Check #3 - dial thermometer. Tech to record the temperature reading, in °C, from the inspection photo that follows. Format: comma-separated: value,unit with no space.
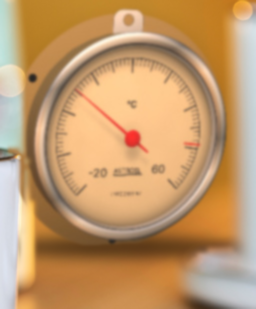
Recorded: 5,°C
